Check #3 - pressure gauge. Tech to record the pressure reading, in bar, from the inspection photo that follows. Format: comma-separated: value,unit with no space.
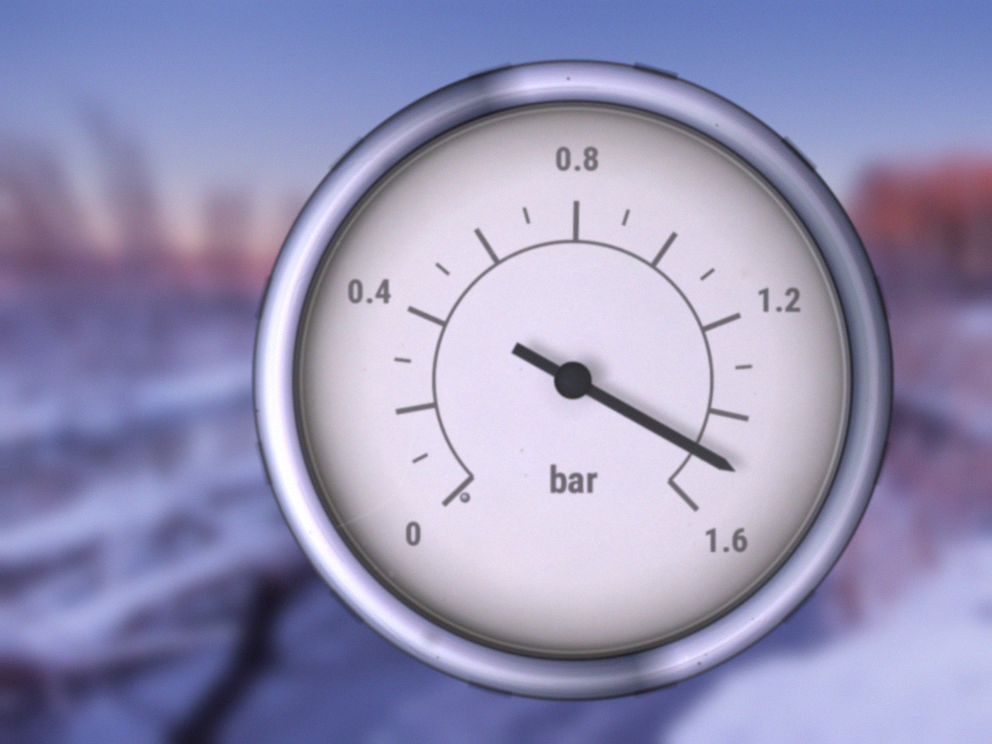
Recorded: 1.5,bar
